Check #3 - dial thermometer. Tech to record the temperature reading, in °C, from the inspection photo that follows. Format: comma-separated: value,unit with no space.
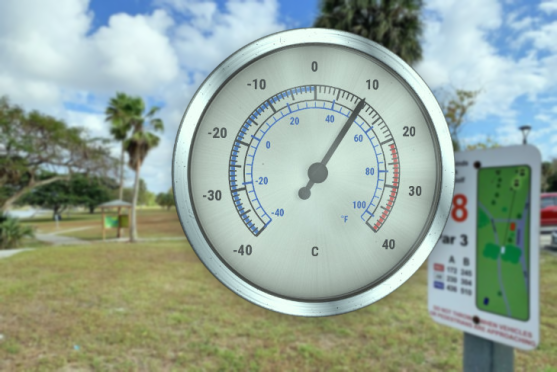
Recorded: 10,°C
